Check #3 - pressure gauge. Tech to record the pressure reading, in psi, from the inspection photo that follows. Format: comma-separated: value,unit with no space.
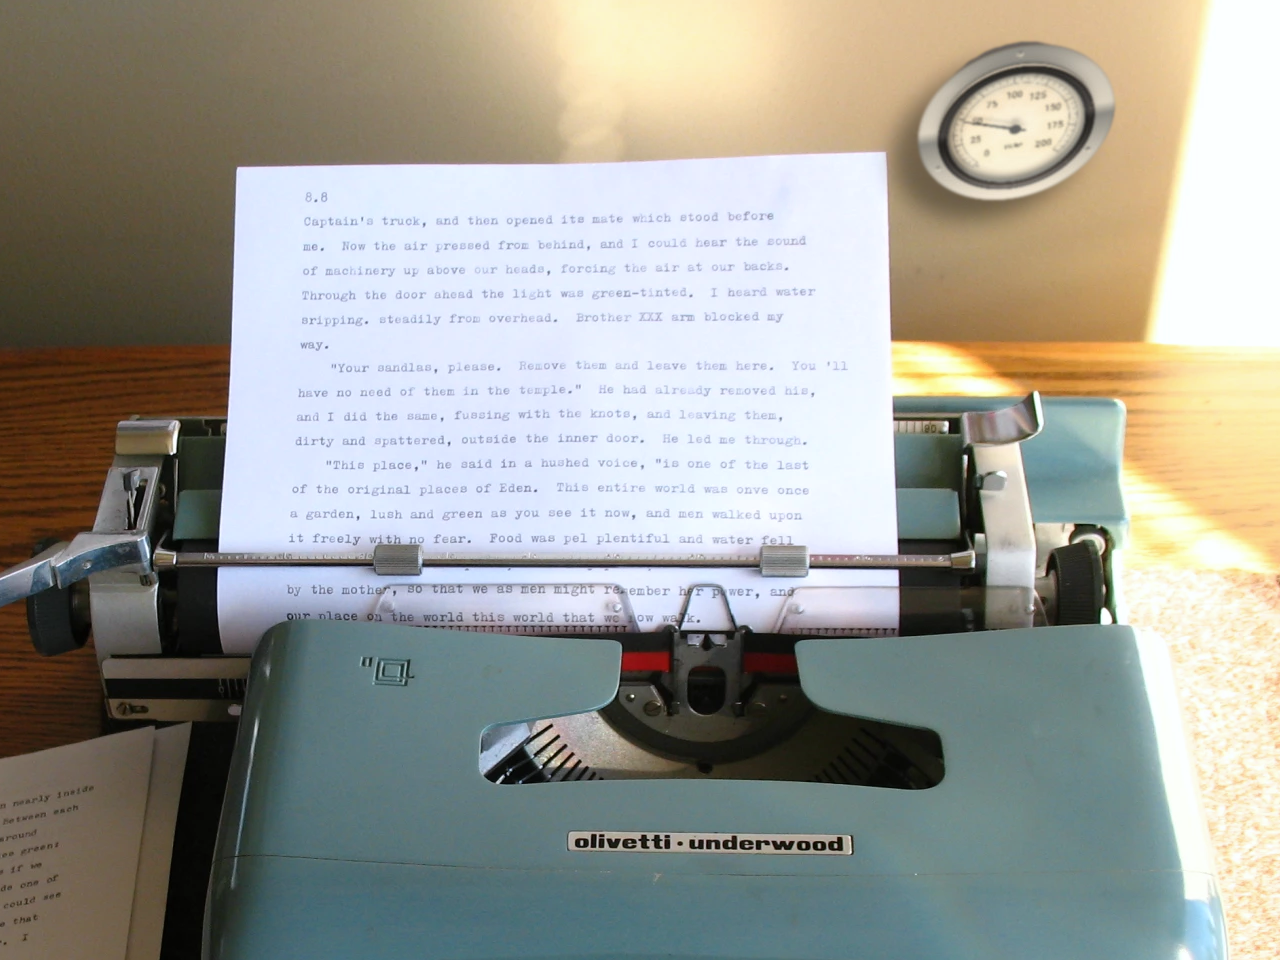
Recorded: 50,psi
